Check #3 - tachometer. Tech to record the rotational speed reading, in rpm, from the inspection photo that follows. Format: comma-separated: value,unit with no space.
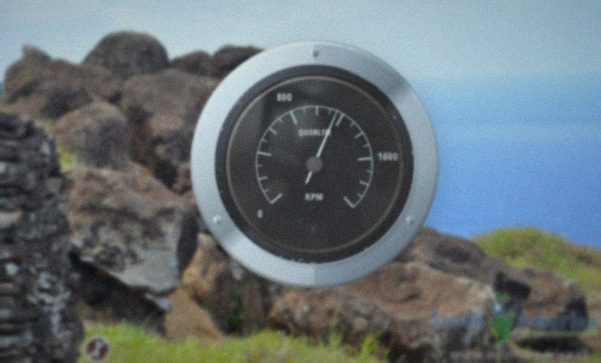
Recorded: 1150,rpm
